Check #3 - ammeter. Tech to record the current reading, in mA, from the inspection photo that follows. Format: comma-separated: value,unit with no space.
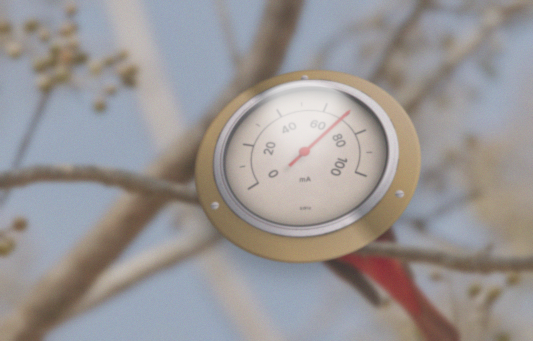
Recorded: 70,mA
